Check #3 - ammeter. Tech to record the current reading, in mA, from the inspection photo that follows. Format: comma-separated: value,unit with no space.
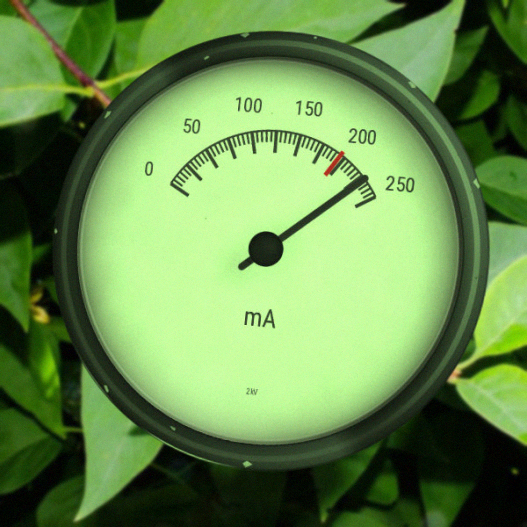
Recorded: 230,mA
